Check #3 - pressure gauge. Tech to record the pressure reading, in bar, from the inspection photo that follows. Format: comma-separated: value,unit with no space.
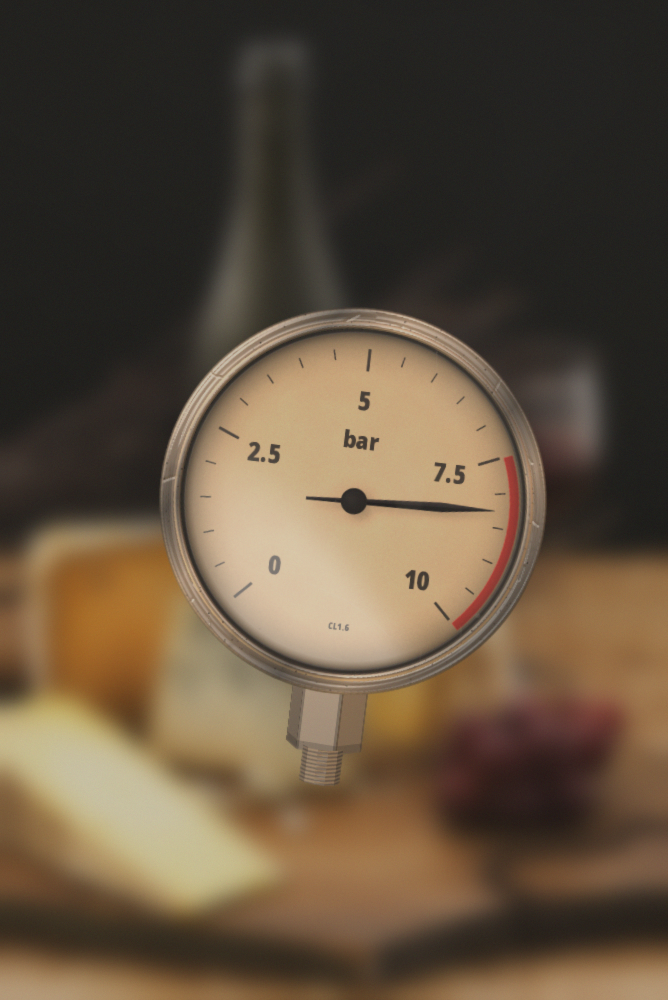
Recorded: 8.25,bar
